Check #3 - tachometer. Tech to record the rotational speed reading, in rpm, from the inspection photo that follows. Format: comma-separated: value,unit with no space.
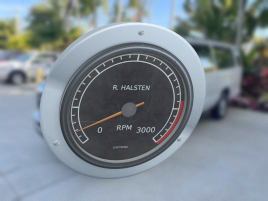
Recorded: 200,rpm
